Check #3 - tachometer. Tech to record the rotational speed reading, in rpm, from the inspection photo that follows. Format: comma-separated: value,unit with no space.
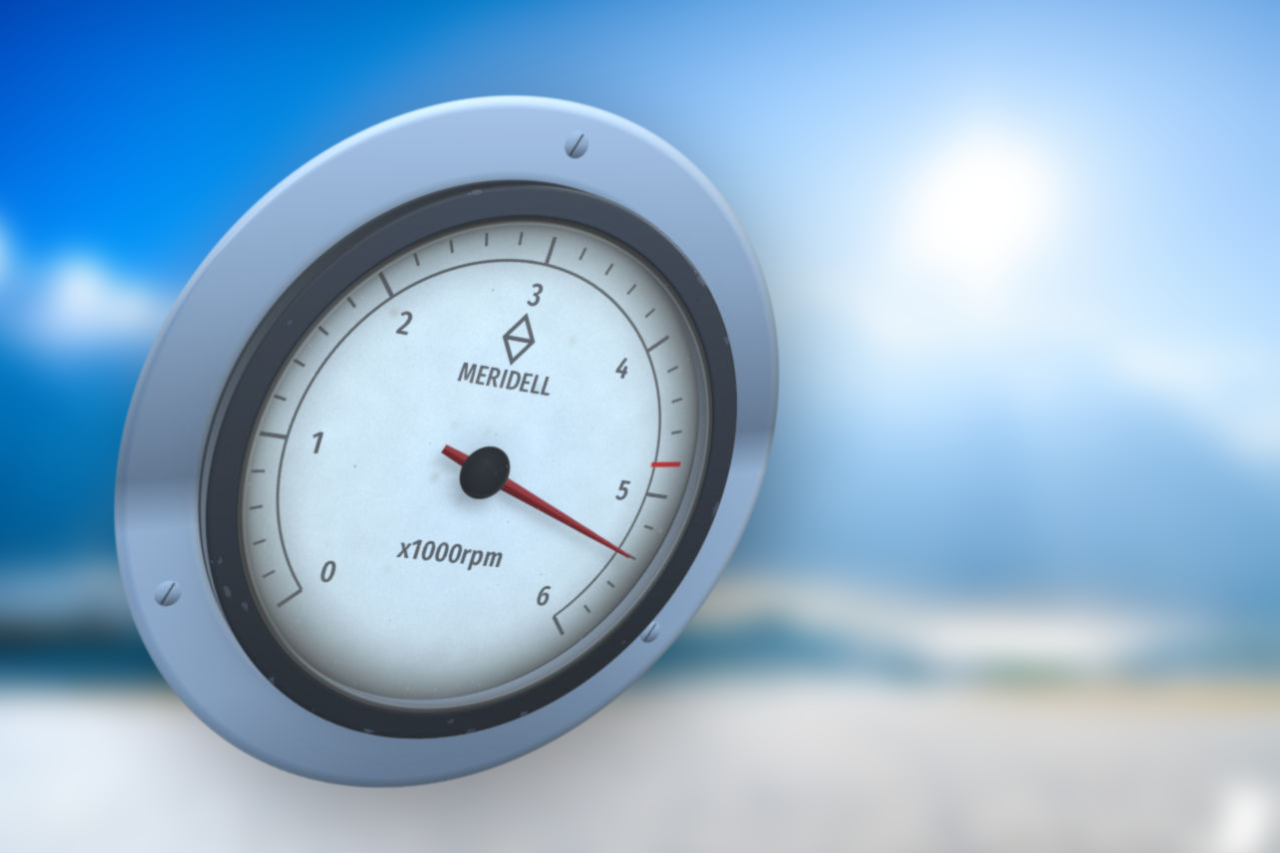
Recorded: 5400,rpm
